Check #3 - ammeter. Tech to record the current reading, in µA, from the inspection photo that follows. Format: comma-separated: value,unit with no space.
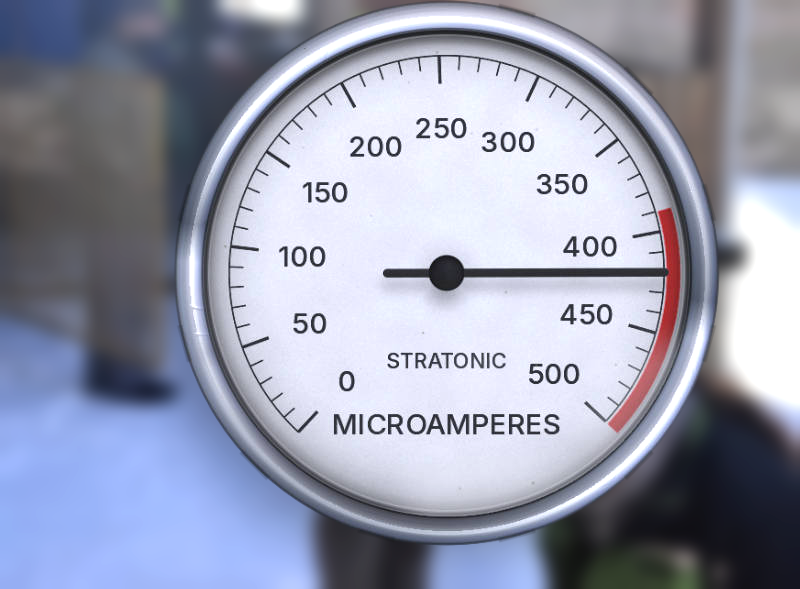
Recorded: 420,µA
